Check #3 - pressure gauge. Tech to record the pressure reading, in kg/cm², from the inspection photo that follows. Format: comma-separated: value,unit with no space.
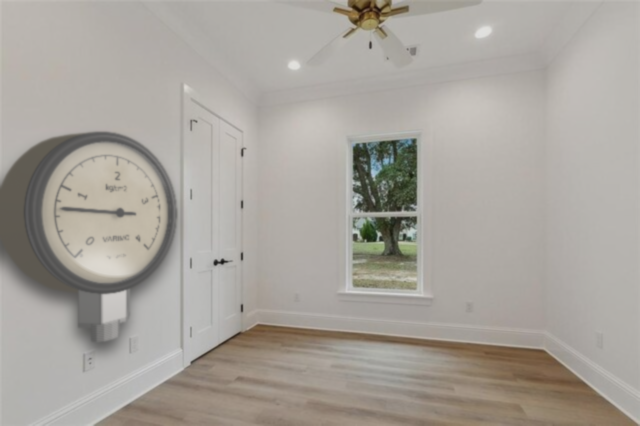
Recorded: 0.7,kg/cm²
